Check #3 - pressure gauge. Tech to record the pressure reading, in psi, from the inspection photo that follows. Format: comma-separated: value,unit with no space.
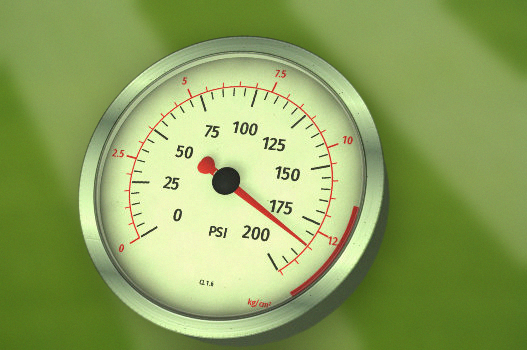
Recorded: 185,psi
